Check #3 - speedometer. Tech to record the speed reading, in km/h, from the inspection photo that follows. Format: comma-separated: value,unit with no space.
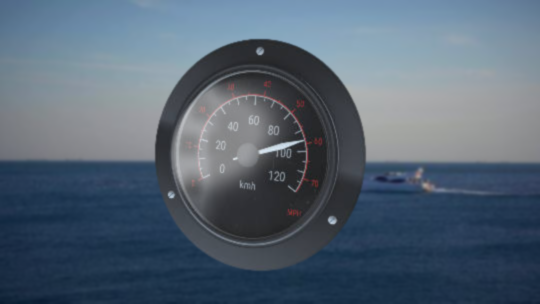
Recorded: 95,km/h
